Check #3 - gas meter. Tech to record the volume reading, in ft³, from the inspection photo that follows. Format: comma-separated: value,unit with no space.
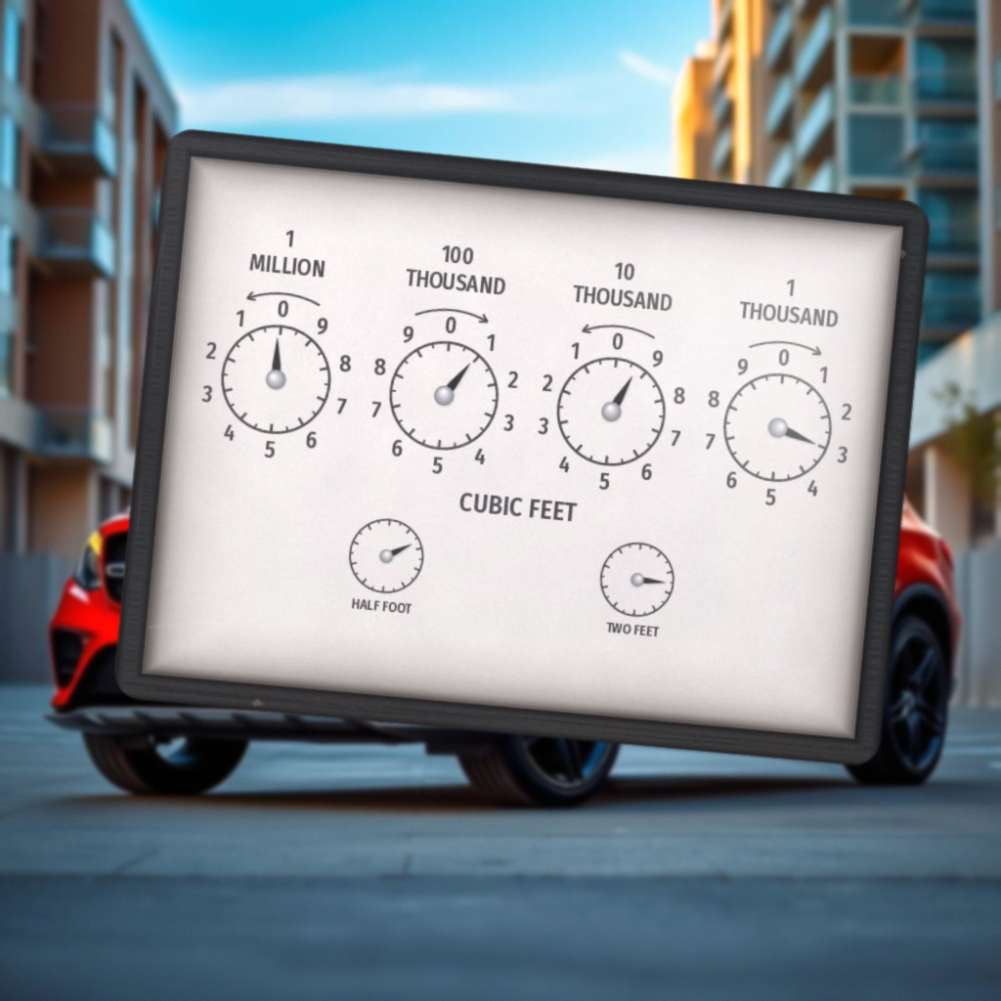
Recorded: 9300,ft³
